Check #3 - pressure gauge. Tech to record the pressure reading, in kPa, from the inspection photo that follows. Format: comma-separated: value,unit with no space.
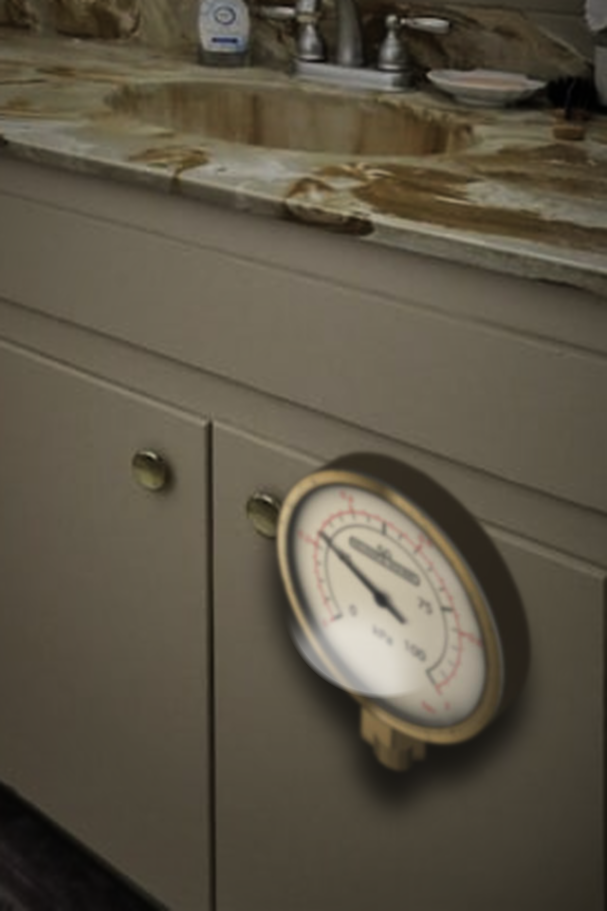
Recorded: 25,kPa
